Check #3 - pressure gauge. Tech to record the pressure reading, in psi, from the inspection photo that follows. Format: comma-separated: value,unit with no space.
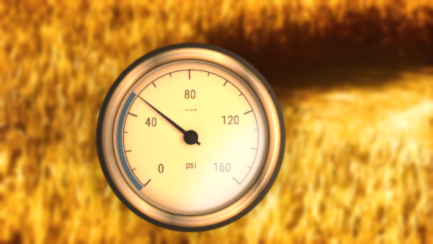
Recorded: 50,psi
